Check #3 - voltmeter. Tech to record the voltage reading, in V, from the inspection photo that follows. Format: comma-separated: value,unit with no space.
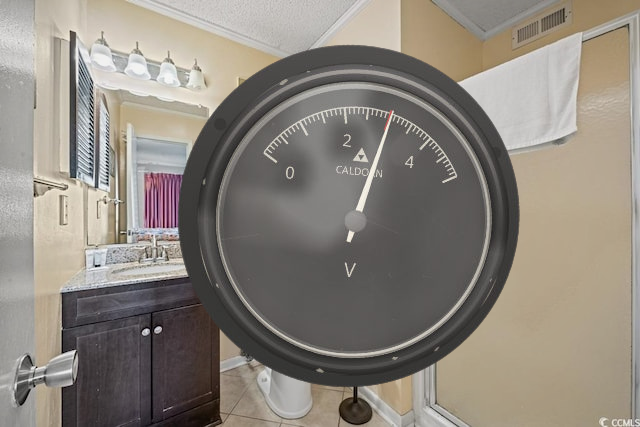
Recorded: 3,V
